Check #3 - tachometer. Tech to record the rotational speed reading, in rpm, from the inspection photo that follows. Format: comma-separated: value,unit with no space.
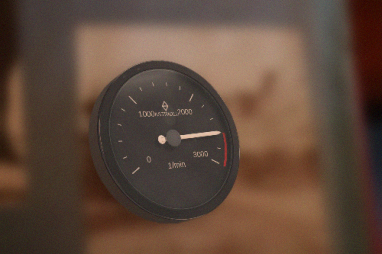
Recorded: 2600,rpm
